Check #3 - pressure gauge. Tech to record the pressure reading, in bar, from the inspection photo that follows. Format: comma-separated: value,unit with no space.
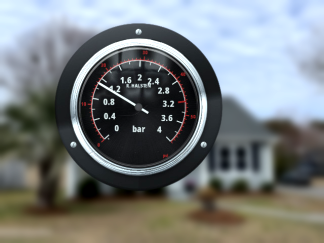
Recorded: 1.1,bar
